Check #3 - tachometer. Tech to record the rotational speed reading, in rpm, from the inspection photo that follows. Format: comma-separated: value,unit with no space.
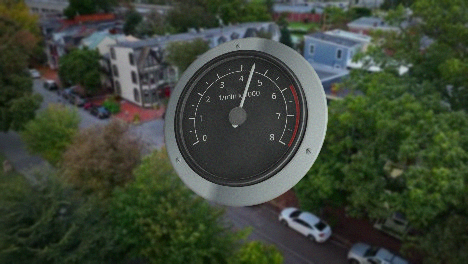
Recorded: 4500,rpm
